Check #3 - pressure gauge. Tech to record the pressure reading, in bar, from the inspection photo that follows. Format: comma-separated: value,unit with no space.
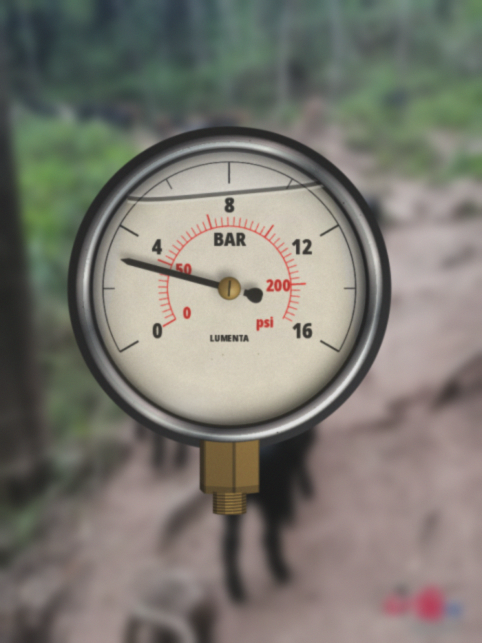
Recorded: 3,bar
